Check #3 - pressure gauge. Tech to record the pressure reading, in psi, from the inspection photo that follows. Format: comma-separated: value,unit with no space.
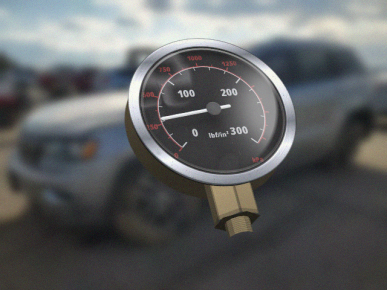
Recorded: 40,psi
